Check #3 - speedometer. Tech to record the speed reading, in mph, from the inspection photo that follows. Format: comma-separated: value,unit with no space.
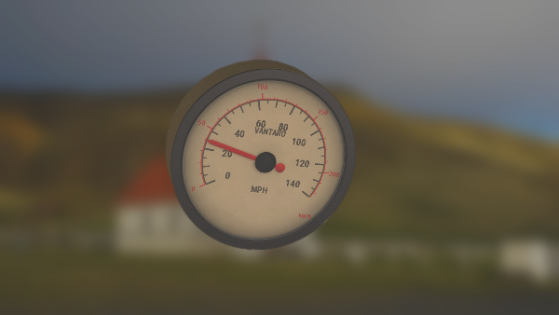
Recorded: 25,mph
